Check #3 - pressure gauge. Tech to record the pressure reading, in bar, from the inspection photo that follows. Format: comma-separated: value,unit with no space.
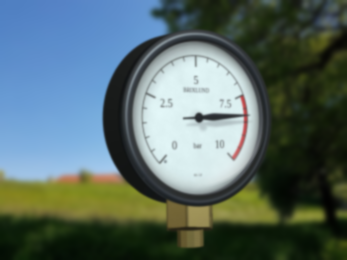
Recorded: 8.25,bar
